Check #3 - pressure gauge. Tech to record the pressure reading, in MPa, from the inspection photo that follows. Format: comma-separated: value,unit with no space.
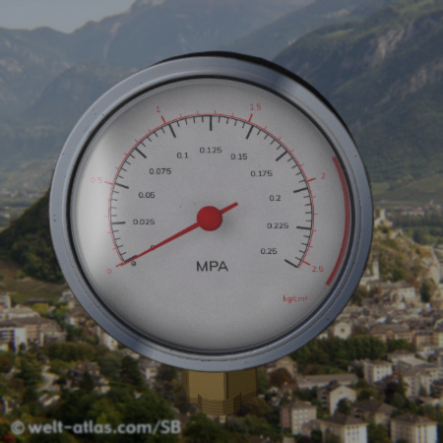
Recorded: 0,MPa
